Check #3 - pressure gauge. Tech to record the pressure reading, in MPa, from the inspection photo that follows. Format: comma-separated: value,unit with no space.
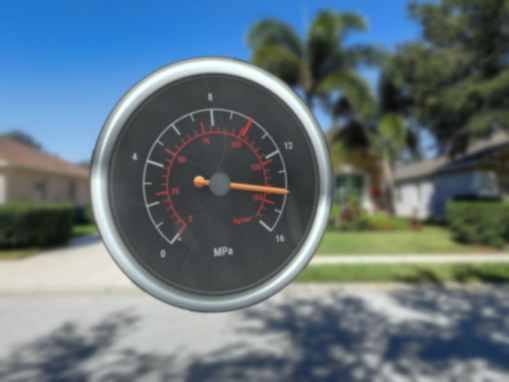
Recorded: 14,MPa
